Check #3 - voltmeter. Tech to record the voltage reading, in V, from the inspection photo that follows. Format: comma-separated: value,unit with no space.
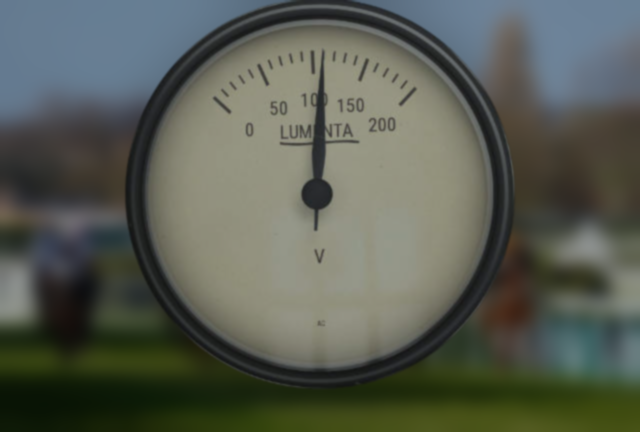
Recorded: 110,V
